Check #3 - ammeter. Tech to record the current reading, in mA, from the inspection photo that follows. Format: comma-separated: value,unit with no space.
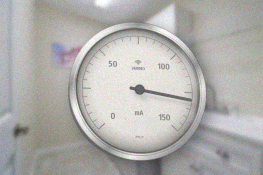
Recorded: 130,mA
